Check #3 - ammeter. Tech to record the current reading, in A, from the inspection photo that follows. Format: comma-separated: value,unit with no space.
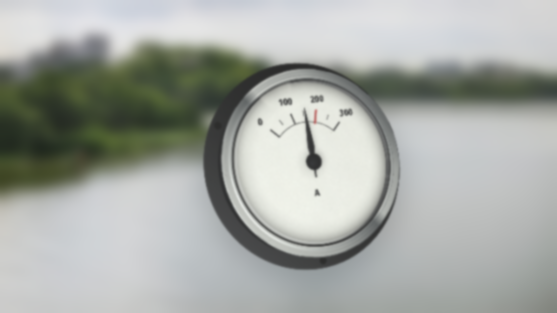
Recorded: 150,A
